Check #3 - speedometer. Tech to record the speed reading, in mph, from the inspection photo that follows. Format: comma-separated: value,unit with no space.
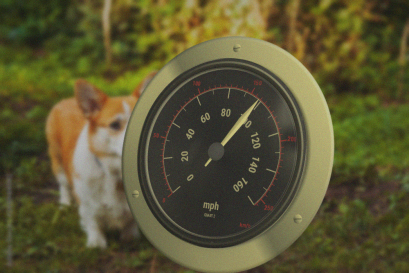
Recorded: 100,mph
